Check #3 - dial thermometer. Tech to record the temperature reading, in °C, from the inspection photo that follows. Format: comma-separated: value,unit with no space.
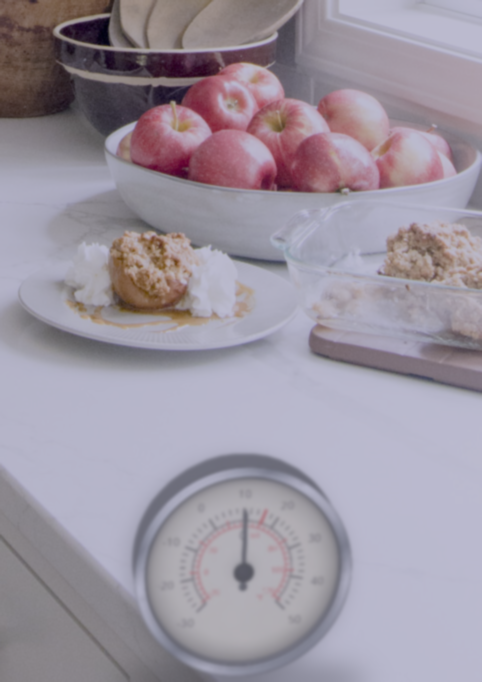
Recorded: 10,°C
